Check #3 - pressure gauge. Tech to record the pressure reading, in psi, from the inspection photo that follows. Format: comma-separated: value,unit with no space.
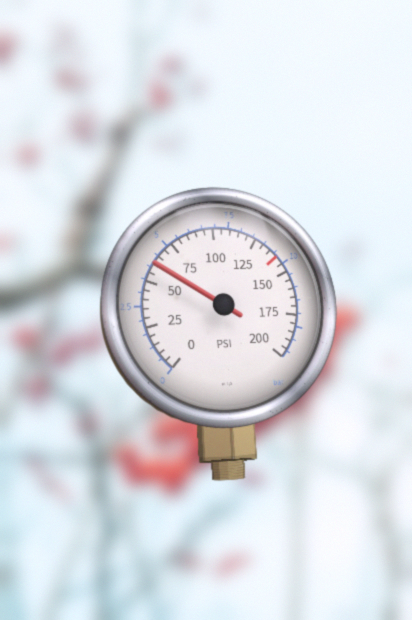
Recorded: 60,psi
